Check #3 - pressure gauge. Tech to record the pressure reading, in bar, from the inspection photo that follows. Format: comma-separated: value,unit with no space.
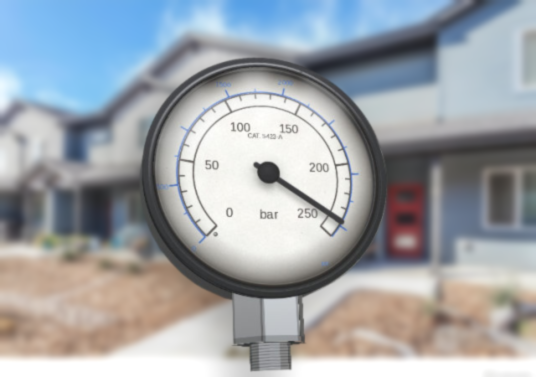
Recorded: 240,bar
